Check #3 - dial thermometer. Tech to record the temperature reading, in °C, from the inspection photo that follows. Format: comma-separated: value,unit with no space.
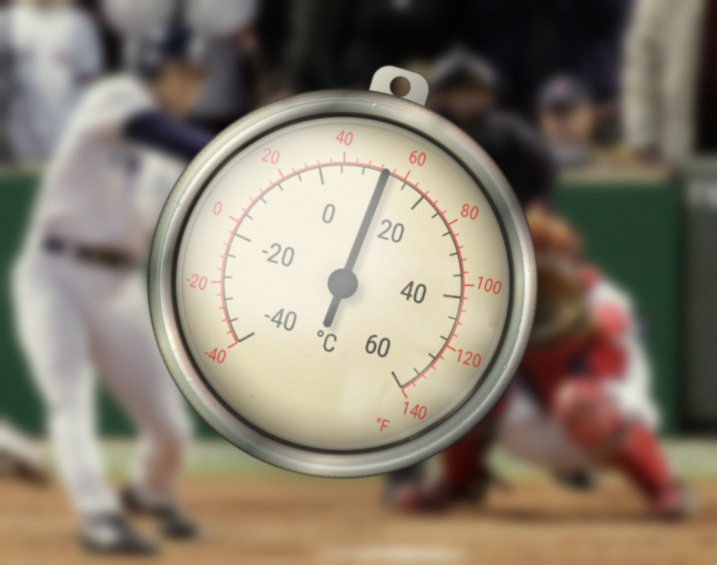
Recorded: 12,°C
